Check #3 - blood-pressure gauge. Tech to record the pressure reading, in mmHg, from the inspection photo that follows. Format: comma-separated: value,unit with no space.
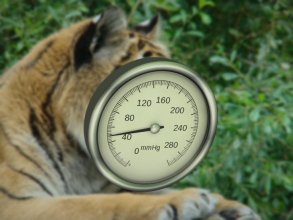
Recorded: 50,mmHg
